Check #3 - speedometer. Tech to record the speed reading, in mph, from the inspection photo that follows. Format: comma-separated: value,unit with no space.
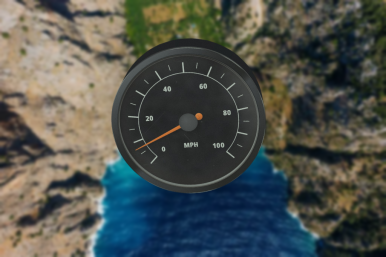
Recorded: 7.5,mph
